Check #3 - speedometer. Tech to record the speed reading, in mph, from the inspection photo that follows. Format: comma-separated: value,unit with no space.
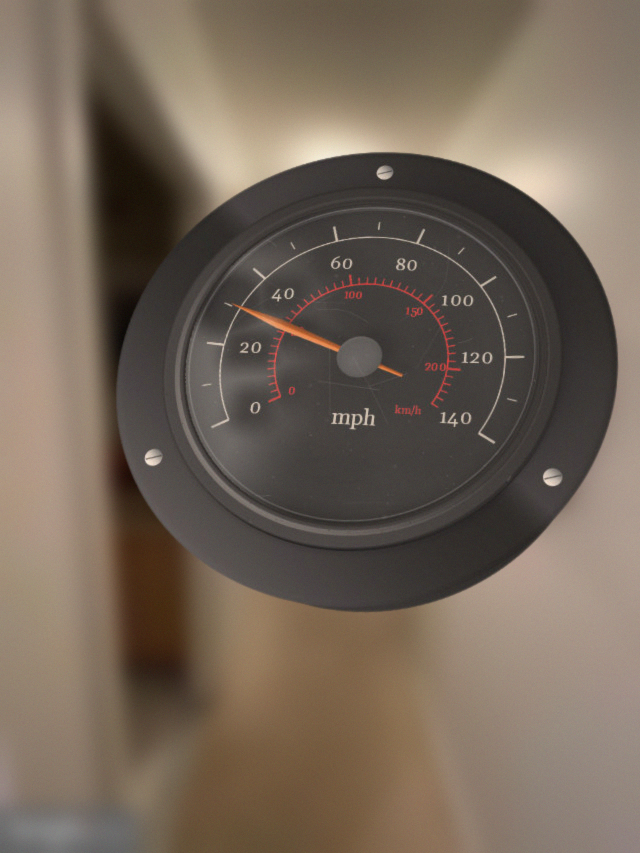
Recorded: 30,mph
